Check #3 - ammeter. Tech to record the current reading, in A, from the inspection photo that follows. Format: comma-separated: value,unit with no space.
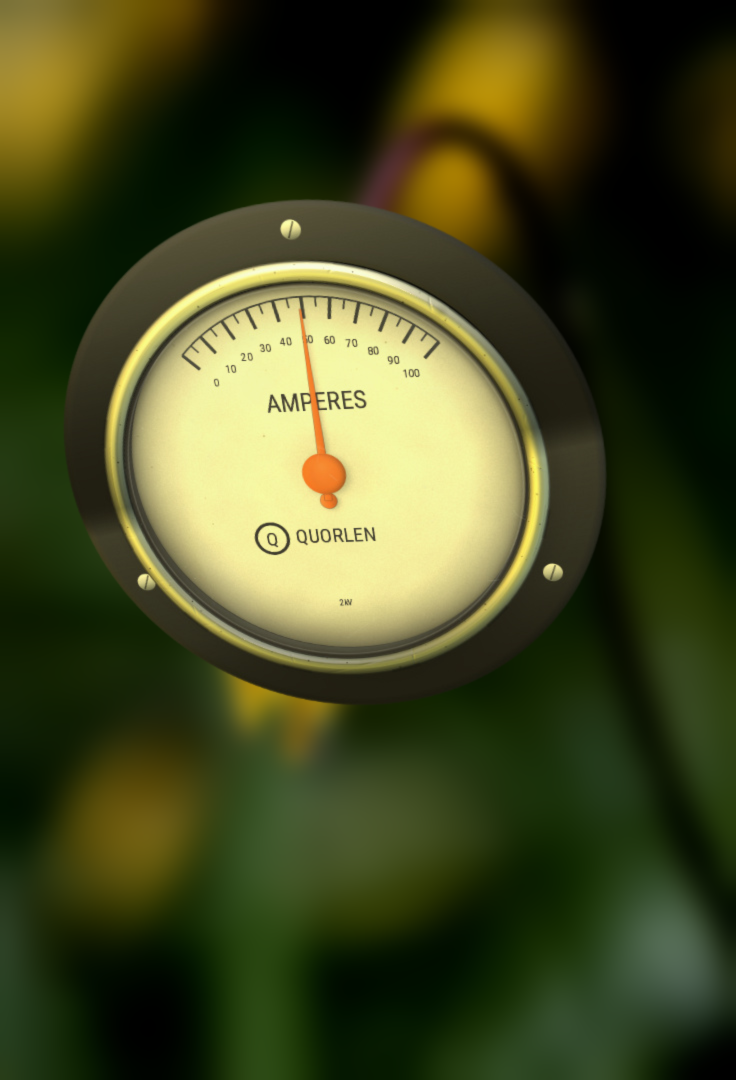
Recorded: 50,A
